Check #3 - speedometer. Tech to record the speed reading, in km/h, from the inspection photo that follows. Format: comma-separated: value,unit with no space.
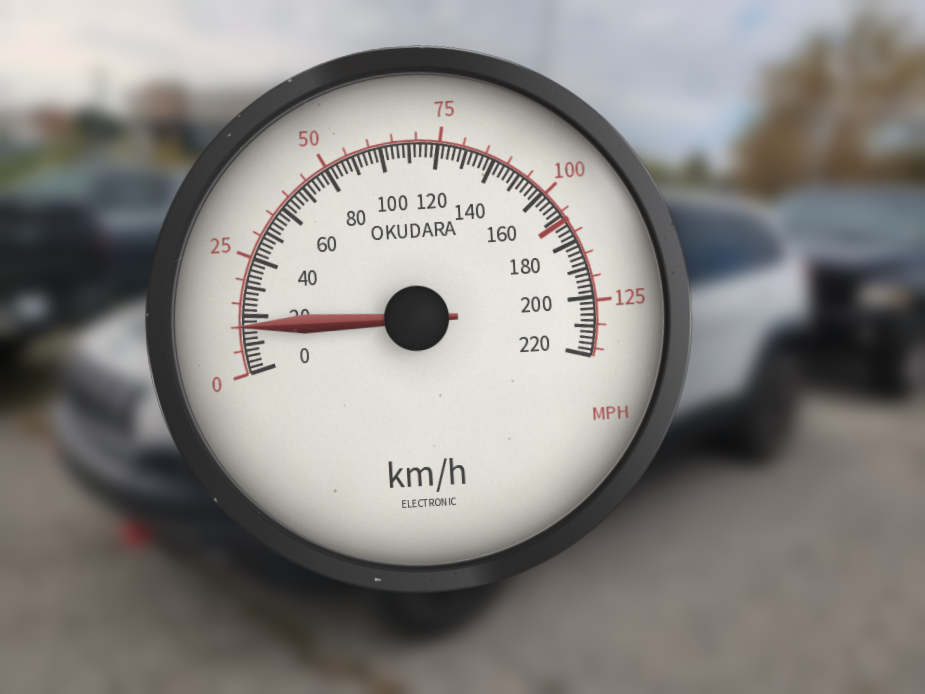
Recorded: 16,km/h
